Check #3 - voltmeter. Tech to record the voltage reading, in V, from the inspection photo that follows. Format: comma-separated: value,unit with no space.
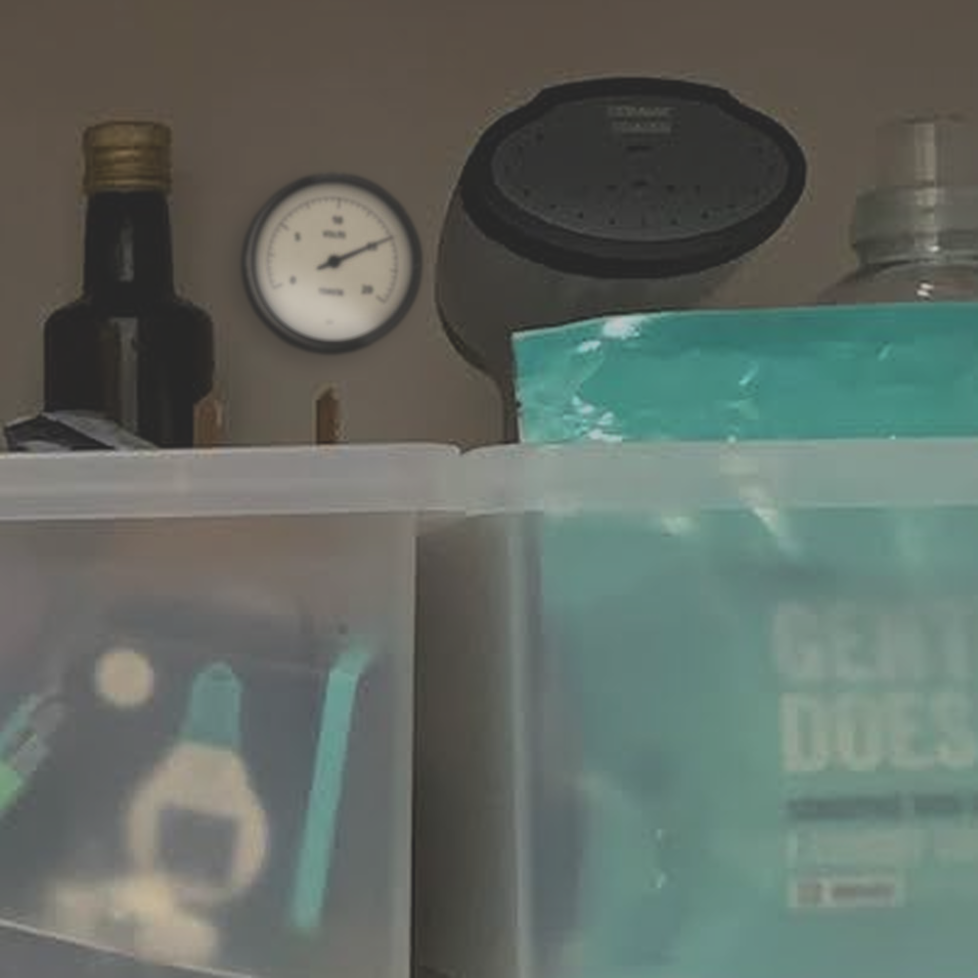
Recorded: 15,V
